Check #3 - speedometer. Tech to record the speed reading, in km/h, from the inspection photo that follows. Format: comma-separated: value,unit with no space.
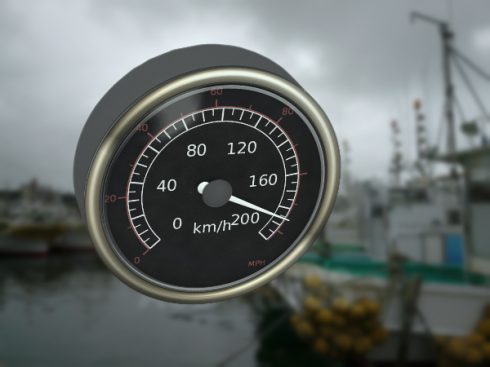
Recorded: 185,km/h
